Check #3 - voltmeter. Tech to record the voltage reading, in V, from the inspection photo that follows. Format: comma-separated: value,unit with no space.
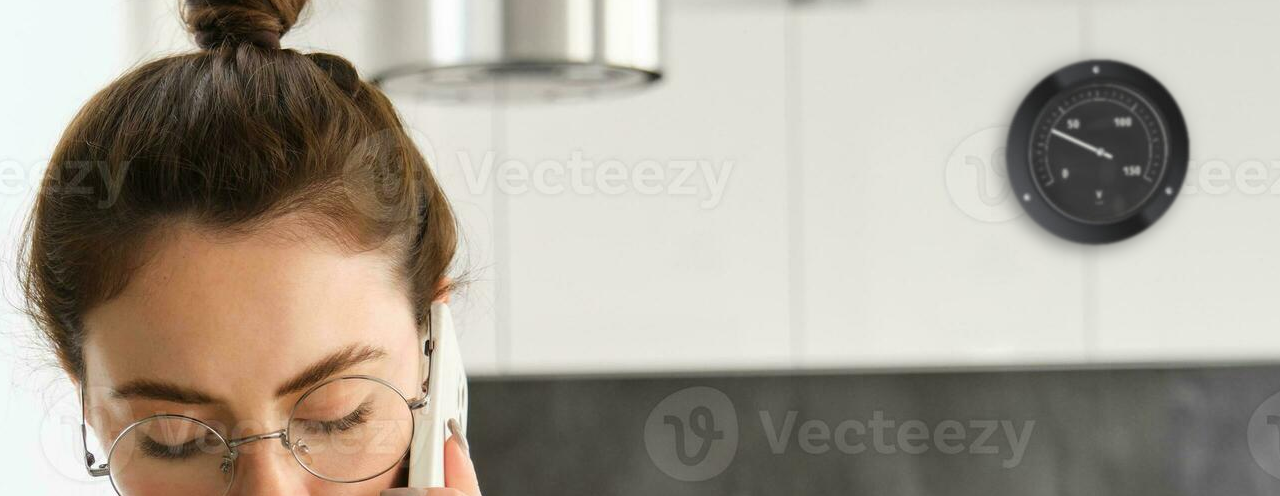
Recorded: 35,V
